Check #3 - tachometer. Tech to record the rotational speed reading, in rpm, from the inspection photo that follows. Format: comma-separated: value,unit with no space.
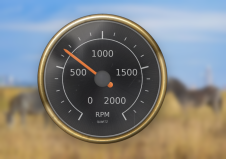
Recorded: 650,rpm
